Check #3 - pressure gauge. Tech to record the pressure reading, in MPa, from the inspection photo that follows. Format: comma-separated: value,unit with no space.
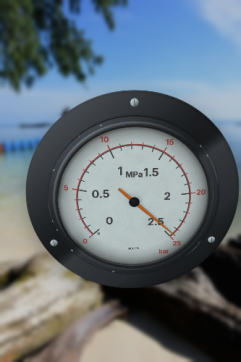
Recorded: 2.45,MPa
